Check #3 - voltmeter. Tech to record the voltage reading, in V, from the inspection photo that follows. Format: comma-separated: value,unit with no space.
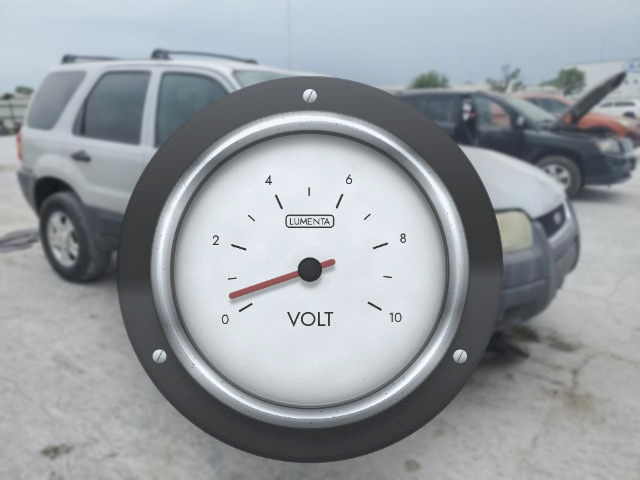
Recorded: 0.5,V
